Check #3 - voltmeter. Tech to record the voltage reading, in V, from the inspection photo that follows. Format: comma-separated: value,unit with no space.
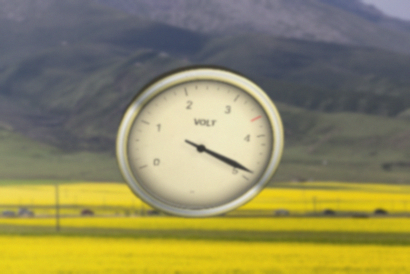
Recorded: 4.8,V
